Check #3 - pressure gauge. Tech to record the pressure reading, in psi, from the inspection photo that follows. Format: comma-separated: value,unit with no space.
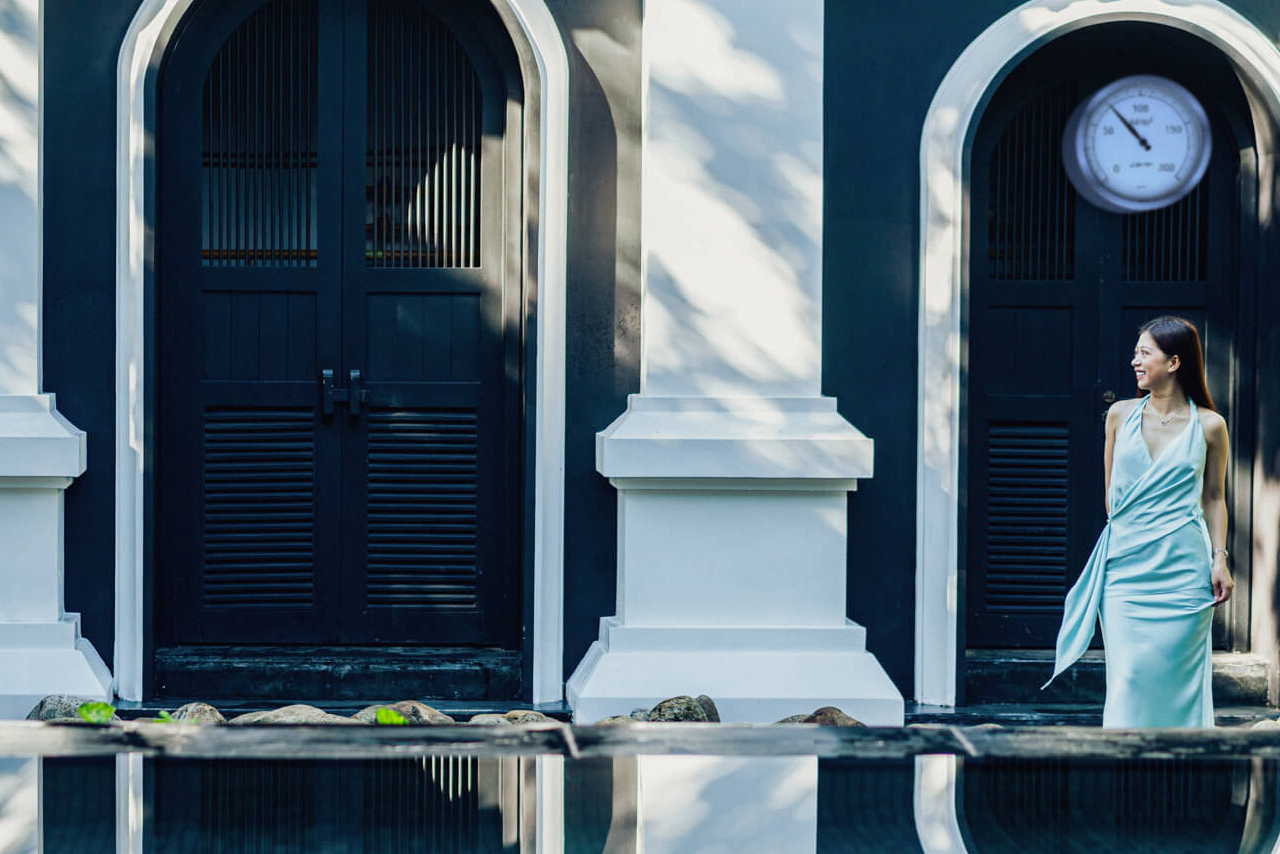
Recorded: 70,psi
